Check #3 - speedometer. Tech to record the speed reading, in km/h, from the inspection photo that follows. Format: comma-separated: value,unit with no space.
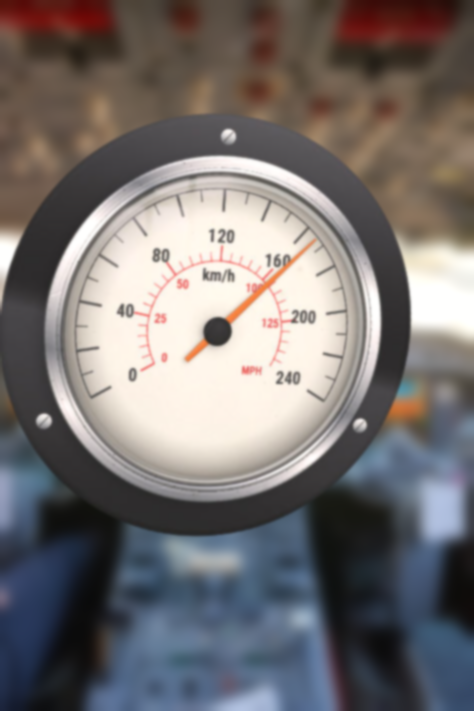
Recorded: 165,km/h
